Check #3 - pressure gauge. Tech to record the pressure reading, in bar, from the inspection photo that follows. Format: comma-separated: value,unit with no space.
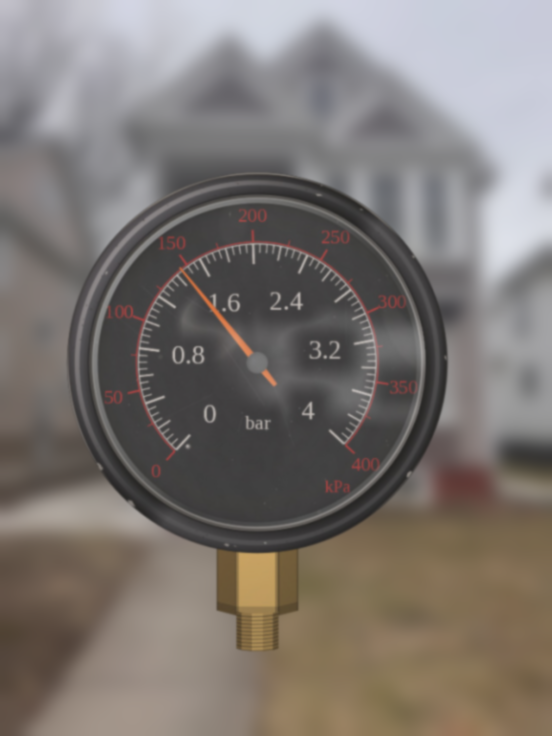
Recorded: 1.45,bar
